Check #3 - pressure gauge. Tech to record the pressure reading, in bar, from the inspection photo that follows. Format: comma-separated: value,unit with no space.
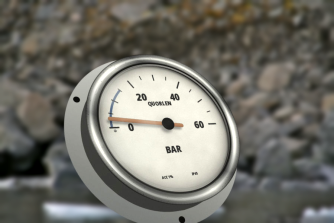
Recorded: 2.5,bar
